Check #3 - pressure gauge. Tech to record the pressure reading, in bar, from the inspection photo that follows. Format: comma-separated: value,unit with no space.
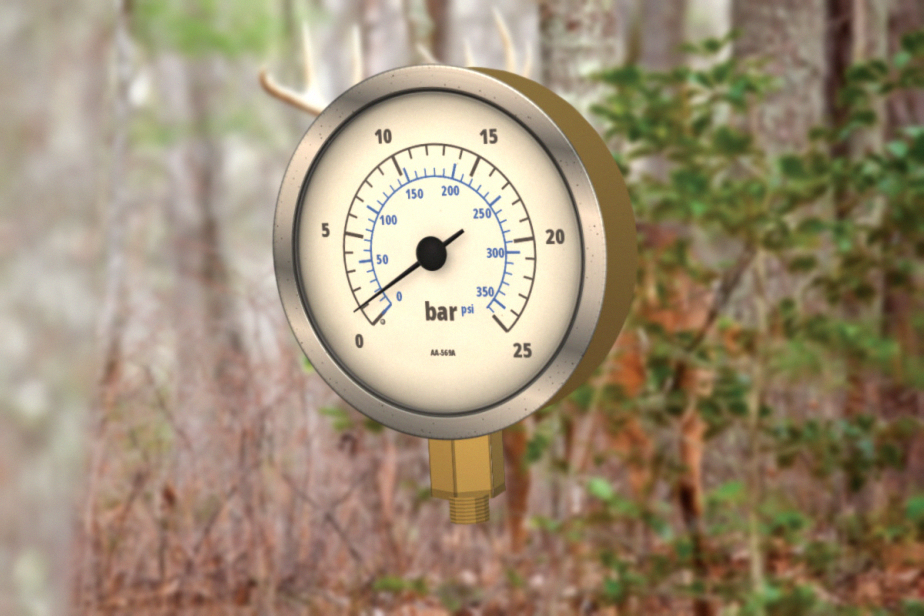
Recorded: 1,bar
